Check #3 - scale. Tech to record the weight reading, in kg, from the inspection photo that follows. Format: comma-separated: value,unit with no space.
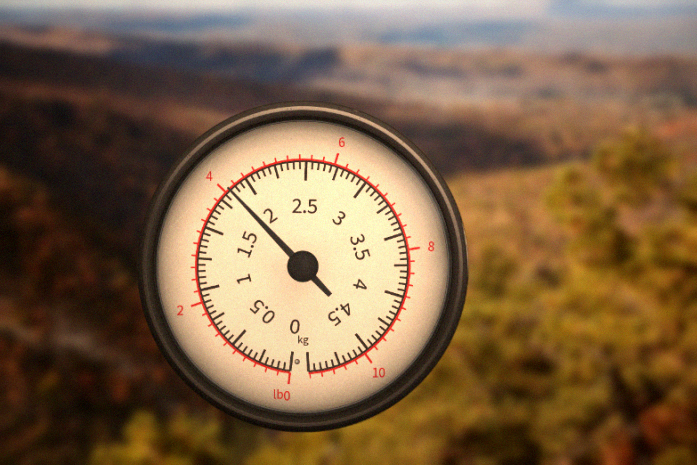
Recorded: 1.85,kg
